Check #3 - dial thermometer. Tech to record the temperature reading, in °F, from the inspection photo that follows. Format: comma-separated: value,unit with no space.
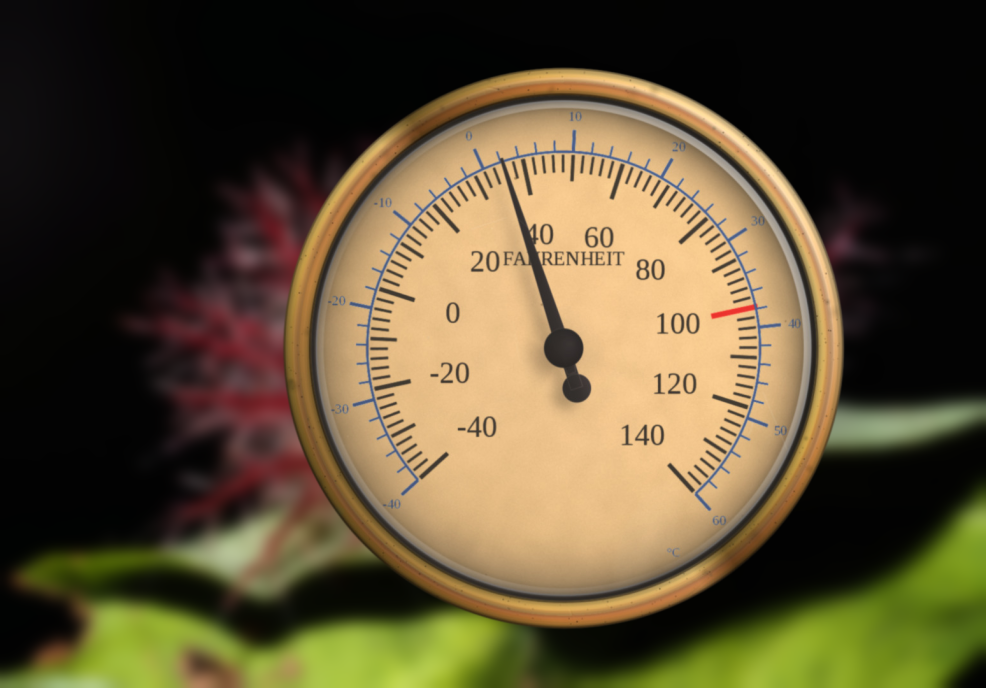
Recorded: 36,°F
